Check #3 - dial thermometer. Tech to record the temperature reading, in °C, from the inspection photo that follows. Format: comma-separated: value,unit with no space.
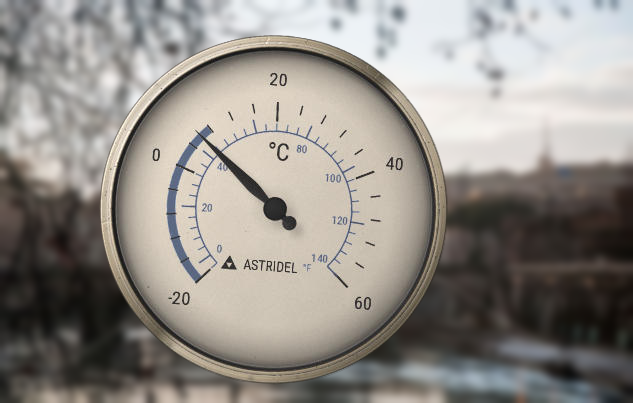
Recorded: 6,°C
